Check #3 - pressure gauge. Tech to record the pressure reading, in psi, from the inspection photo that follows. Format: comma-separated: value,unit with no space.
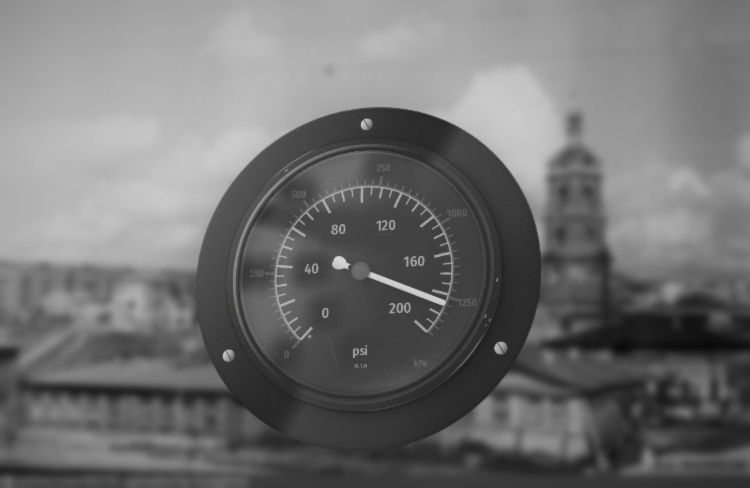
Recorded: 185,psi
